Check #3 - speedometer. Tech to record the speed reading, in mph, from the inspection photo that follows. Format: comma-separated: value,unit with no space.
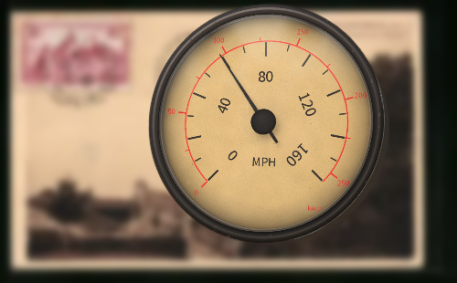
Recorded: 60,mph
